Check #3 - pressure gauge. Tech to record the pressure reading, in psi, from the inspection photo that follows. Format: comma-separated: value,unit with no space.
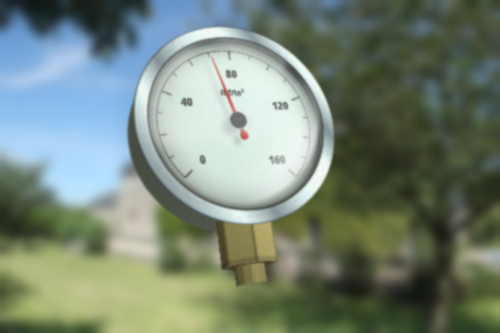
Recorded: 70,psi
